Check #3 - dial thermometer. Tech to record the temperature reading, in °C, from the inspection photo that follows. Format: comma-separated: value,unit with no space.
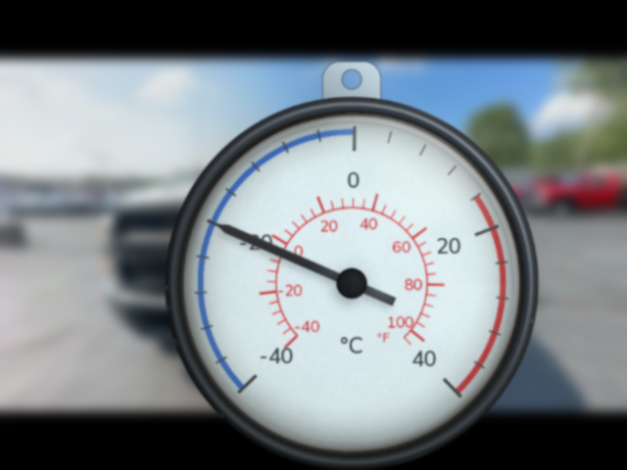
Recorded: -20,°C
